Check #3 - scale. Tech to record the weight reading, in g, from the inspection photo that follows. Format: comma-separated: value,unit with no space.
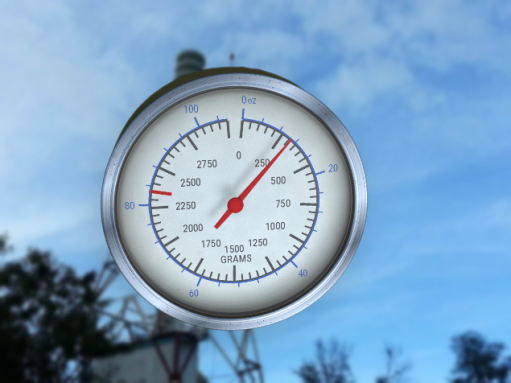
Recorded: 300,g
